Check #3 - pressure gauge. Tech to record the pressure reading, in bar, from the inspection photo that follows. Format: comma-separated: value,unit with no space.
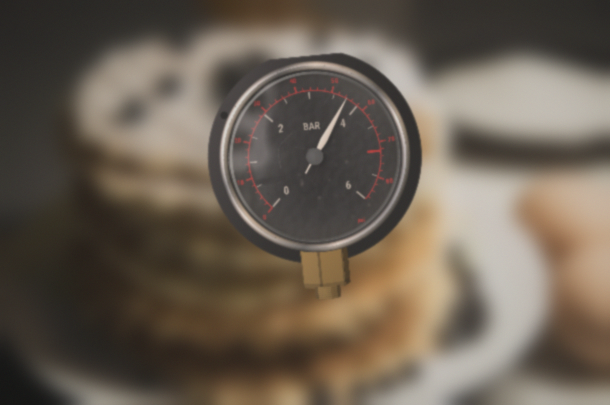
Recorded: 3.75,bar
